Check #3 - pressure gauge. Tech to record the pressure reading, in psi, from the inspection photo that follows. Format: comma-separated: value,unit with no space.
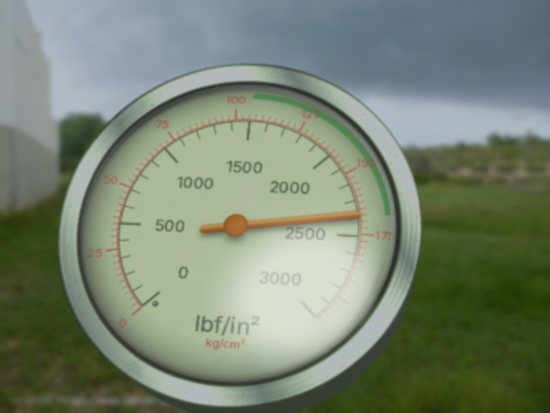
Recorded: 2400,psi
